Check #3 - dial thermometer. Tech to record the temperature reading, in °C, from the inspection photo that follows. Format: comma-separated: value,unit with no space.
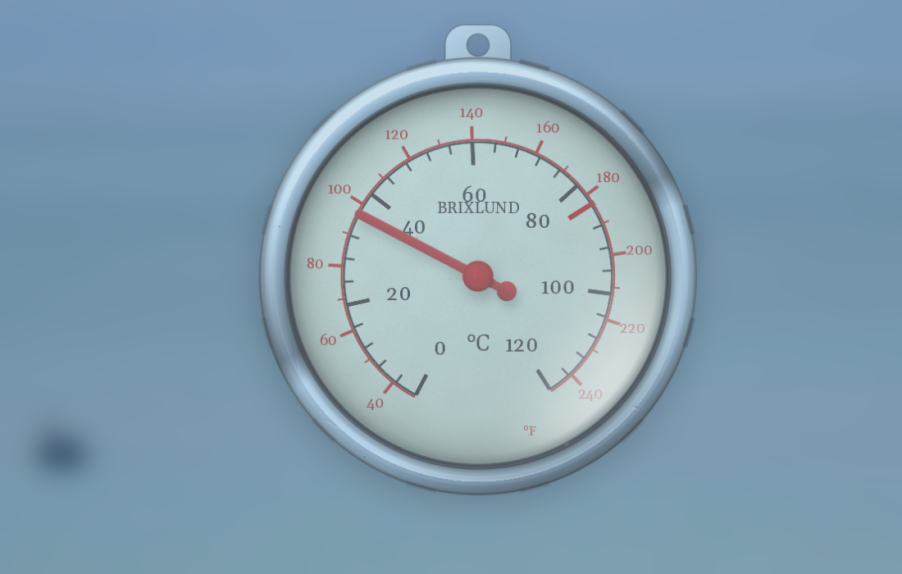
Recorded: 36,°C
